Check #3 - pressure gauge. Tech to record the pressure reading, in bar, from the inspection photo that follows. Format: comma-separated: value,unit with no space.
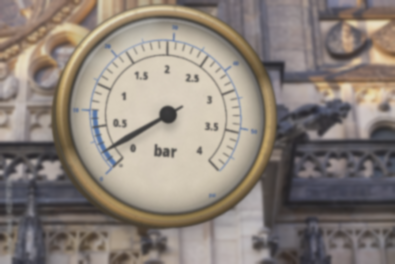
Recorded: 0.2,bar
